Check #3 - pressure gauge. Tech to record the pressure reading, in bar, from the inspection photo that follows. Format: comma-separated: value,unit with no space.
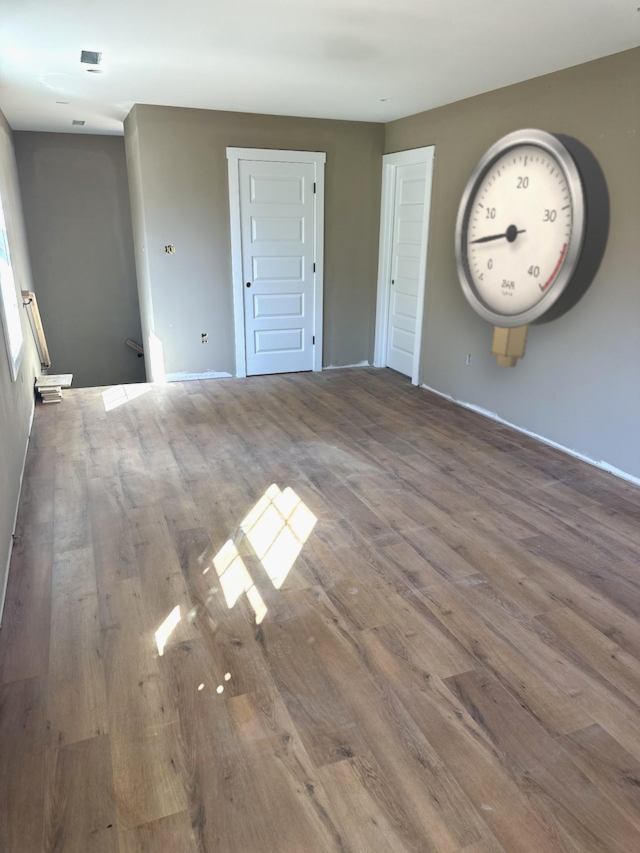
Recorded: 5,bar
